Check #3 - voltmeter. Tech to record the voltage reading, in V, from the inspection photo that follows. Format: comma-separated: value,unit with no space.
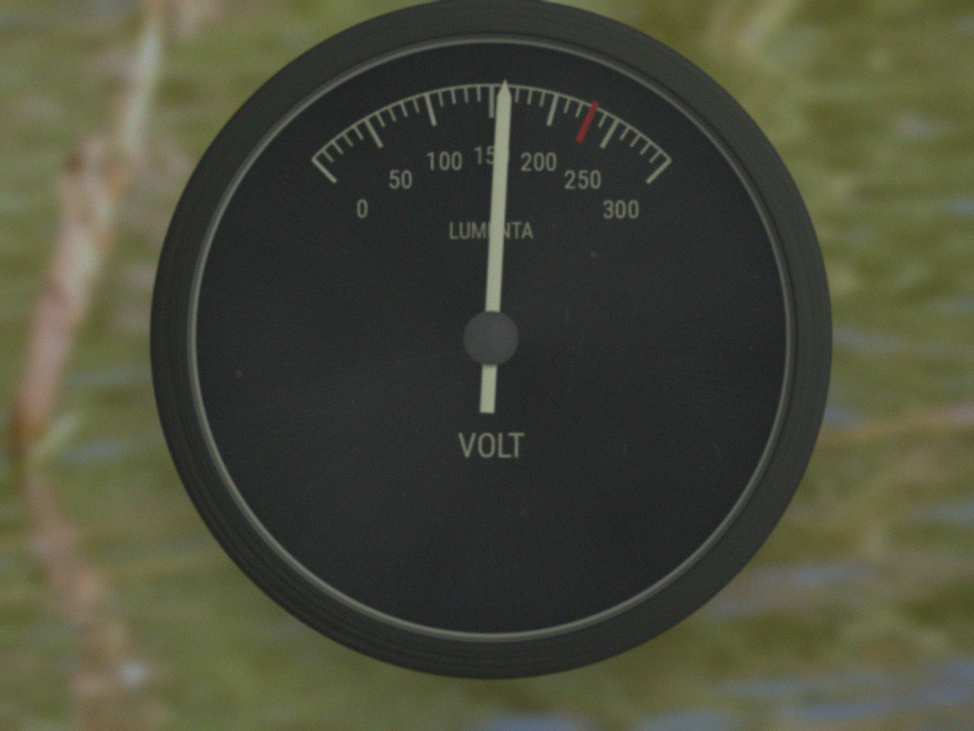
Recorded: 160,V
